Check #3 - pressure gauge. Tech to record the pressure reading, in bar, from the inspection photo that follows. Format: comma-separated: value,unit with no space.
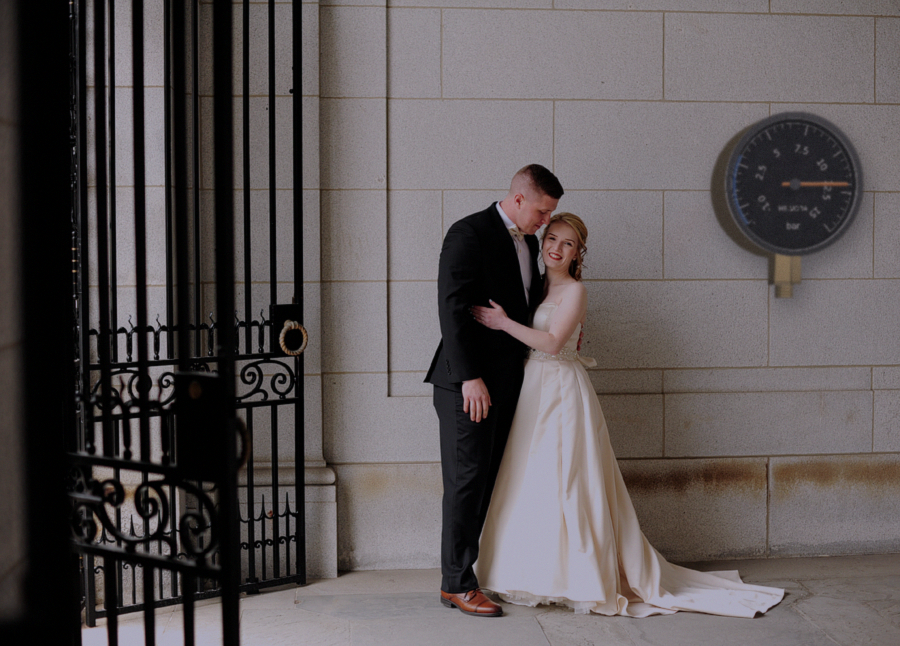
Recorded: 12,bar
